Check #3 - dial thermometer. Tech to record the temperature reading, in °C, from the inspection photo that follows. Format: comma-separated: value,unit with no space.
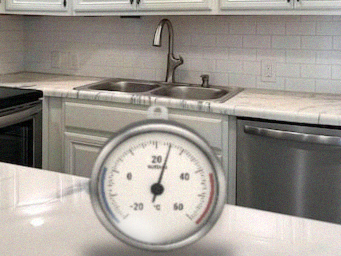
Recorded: 25,°C
